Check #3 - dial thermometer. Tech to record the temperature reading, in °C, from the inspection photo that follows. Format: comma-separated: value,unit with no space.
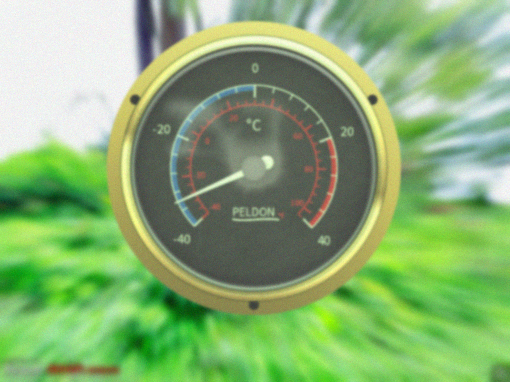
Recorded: -34,°C
